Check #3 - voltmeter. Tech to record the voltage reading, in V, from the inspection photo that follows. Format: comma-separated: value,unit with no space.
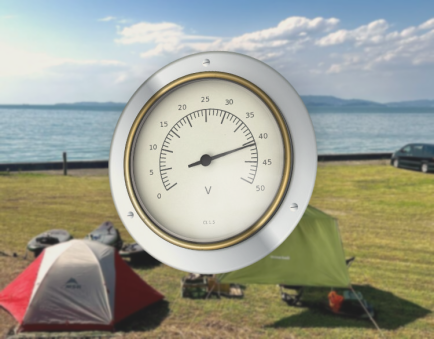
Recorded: 41,V
